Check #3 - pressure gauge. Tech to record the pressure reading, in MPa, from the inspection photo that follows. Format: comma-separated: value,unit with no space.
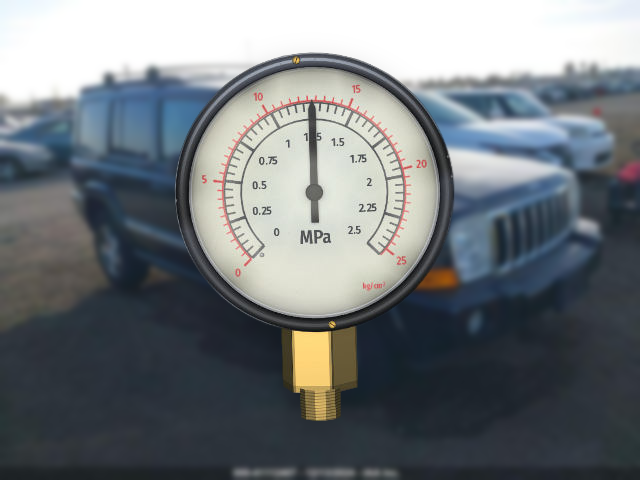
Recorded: 1.25,MPa
